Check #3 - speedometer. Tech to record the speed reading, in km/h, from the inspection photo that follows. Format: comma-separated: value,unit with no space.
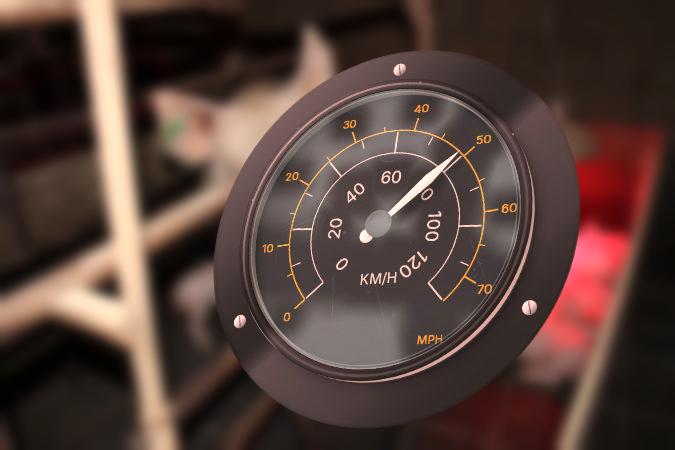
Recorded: 80,km/h
